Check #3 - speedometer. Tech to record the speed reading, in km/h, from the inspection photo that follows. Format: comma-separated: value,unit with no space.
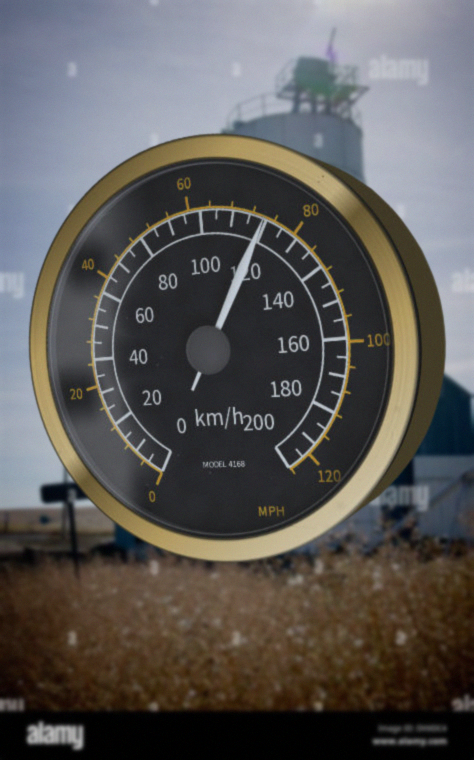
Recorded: 120,km/h
